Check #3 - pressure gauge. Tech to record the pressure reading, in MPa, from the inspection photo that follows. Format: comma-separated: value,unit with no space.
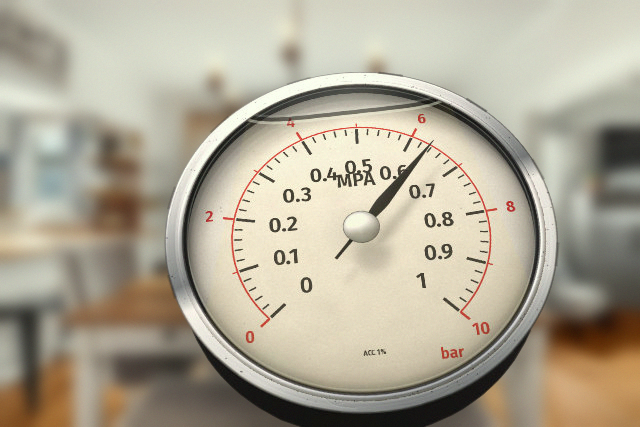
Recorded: 0.64,MPa
